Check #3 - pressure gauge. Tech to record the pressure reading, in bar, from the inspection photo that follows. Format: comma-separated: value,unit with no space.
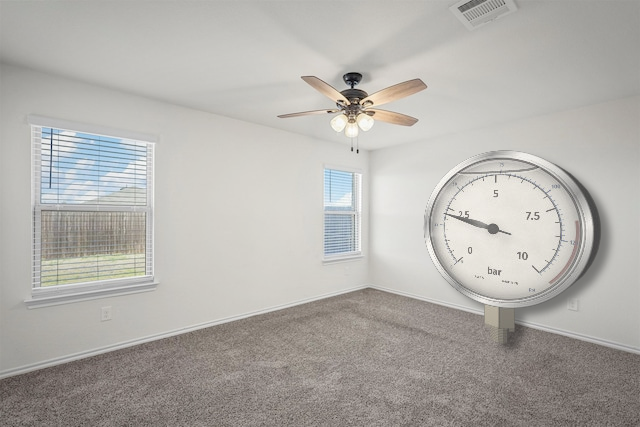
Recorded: 2.25,bar
